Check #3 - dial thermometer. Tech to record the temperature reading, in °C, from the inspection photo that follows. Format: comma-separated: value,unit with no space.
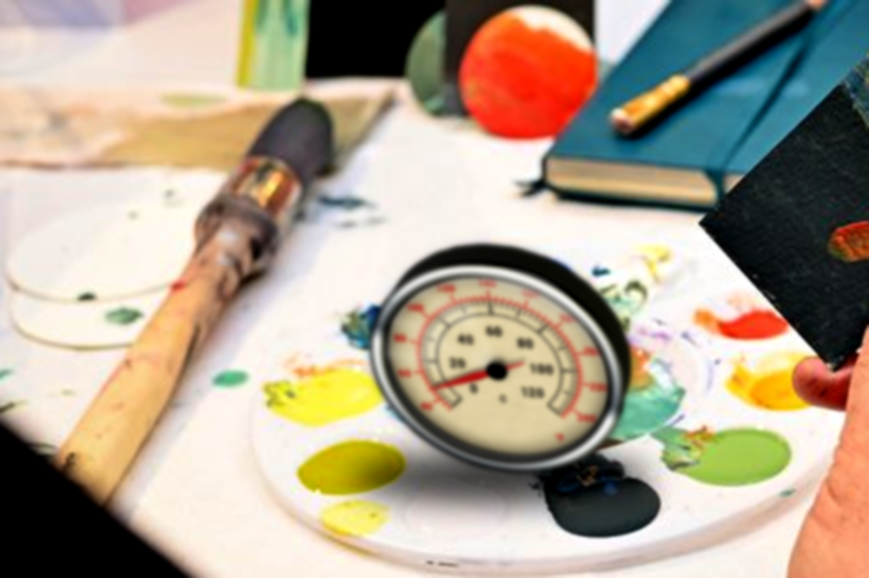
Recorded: 10,°C
